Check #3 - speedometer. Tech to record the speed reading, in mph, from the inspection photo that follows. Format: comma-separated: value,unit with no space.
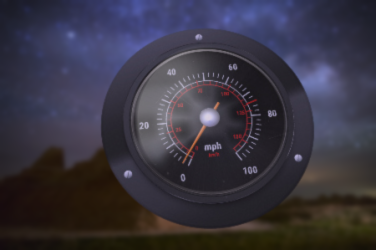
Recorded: 2,mph
